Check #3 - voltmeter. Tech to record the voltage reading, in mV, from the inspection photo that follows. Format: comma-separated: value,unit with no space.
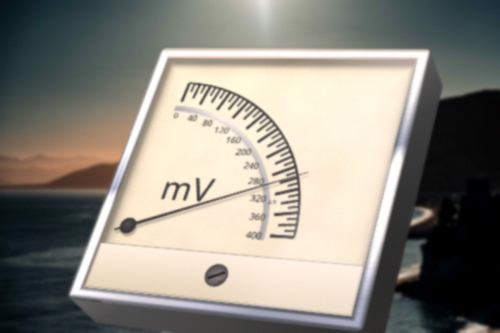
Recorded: 300,mV
